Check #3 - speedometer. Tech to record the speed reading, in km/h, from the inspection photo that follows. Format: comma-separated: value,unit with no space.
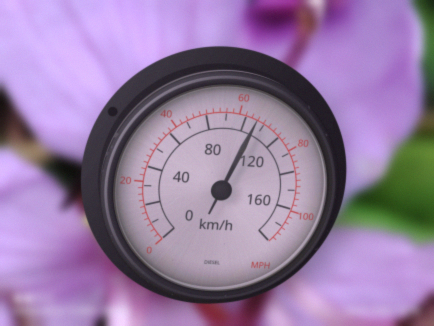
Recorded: 105,km/h
